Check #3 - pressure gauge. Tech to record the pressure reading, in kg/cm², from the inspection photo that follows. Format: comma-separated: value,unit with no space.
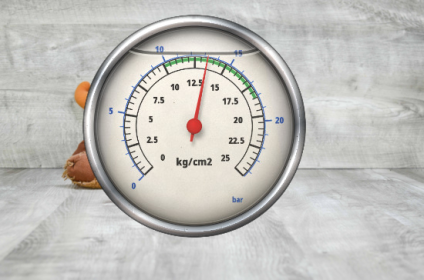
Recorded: 13.5,kg/cm²
